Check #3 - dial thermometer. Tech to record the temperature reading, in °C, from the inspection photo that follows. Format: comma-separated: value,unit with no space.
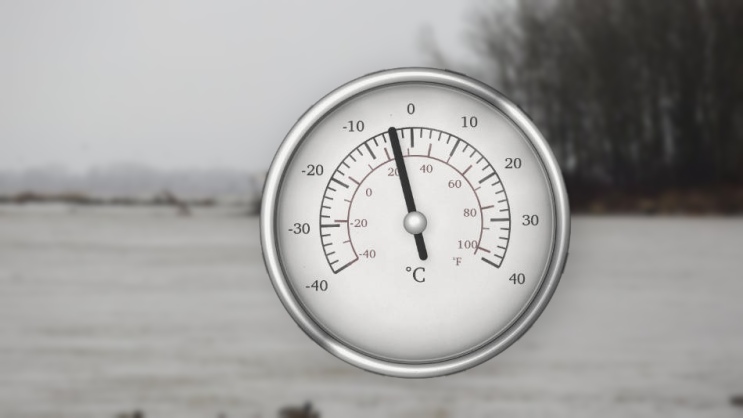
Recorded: -4,°C
